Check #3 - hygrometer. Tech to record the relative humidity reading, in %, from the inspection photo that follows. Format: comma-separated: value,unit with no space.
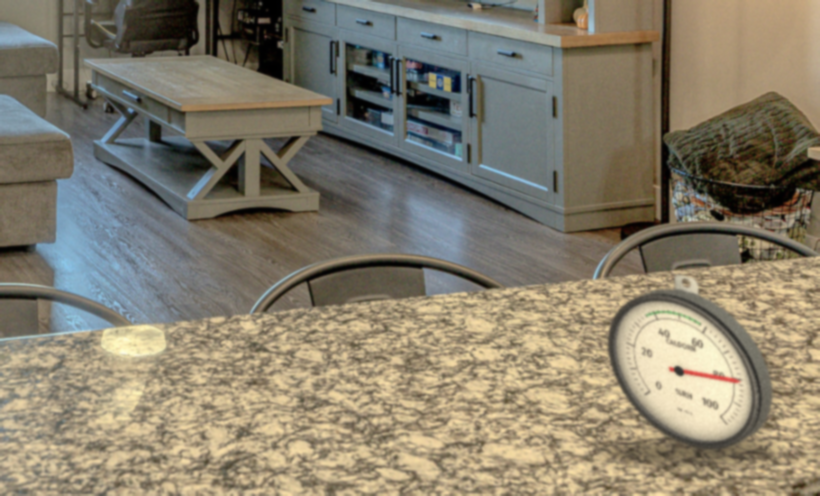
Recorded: 80,%
